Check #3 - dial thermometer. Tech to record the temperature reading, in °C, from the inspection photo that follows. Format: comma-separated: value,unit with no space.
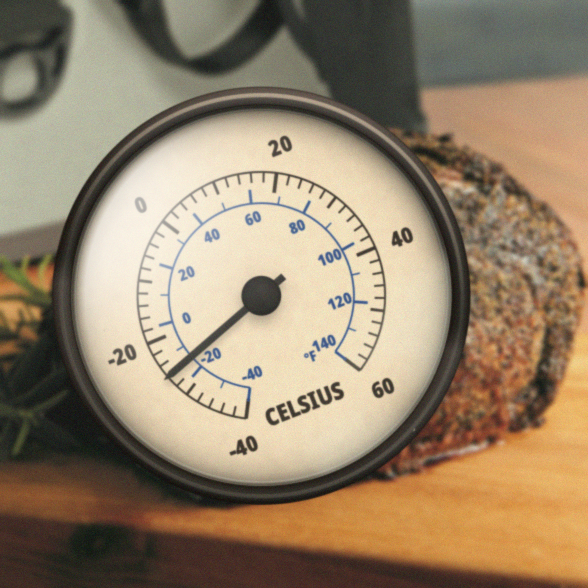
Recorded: -26,°C
